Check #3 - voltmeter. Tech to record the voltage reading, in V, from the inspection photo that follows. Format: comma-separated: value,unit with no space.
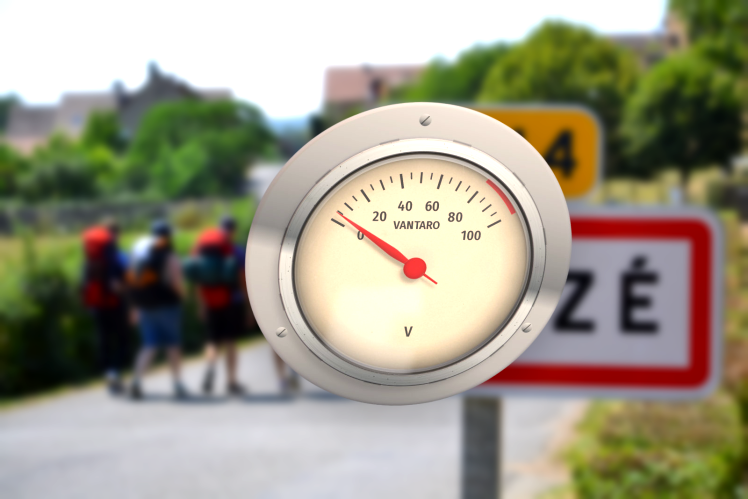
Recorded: 5,V
